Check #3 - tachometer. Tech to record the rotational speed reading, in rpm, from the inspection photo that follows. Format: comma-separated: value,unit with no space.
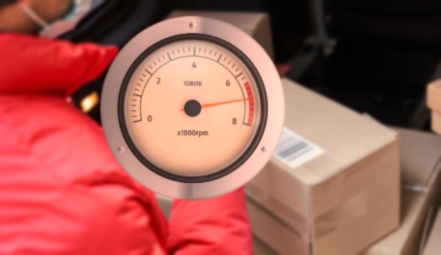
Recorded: 7000,rpm
